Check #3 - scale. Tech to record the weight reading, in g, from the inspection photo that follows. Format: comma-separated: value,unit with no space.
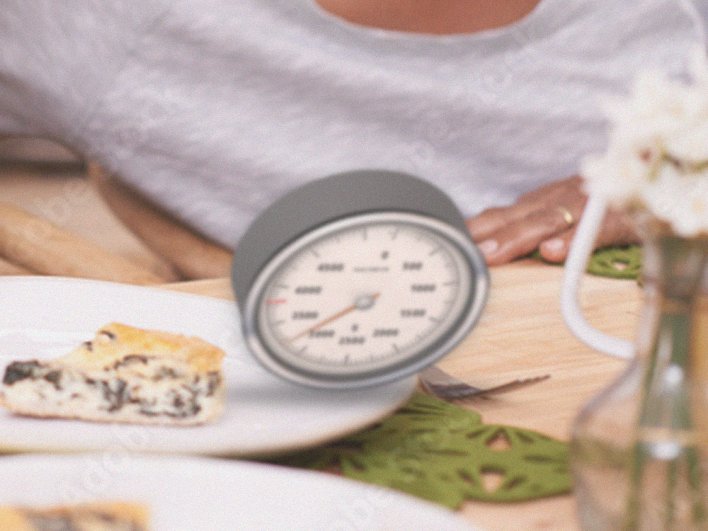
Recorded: 3250,g
